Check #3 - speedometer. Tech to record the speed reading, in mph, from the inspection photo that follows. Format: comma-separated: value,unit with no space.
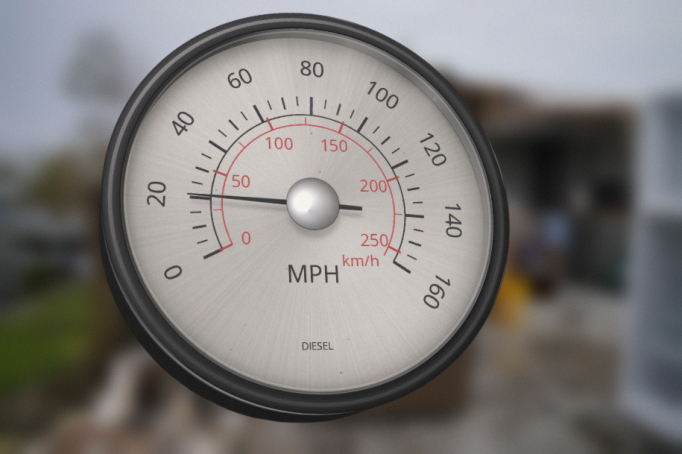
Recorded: 20,mph
